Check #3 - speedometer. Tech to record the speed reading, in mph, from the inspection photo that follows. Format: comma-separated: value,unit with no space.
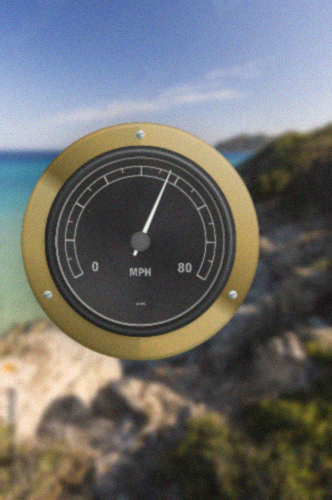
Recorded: 47.5,mph
